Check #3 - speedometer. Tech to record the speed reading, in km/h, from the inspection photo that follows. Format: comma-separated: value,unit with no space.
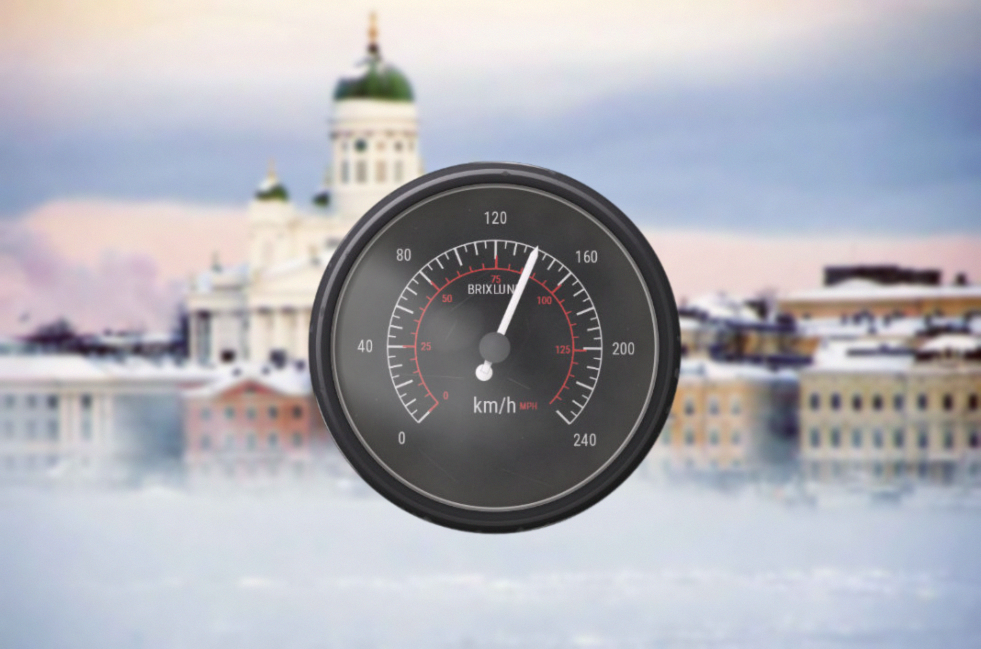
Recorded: 140,km/h
